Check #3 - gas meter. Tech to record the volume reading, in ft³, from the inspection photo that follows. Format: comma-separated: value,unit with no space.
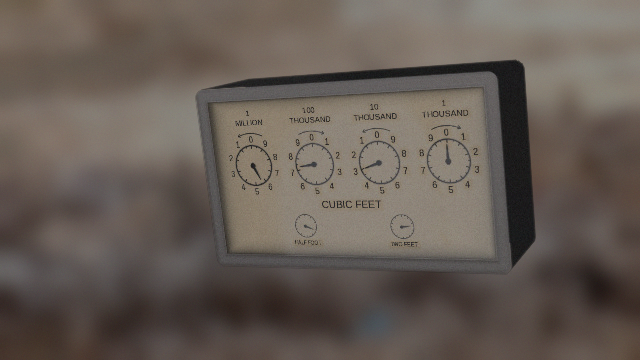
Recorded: 573000,ft³
